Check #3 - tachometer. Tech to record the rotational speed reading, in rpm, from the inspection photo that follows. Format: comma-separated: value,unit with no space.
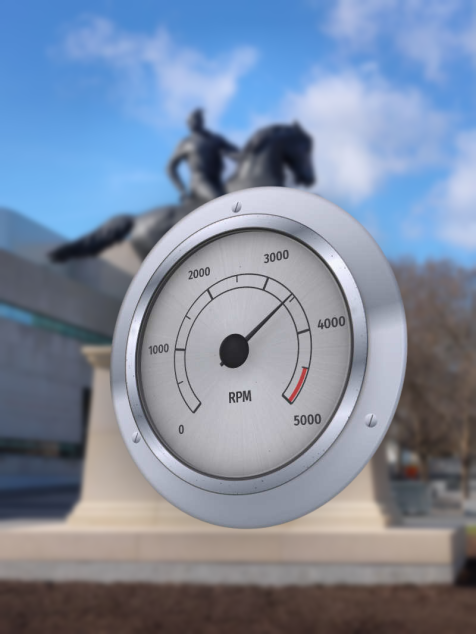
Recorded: 3500,rpm
